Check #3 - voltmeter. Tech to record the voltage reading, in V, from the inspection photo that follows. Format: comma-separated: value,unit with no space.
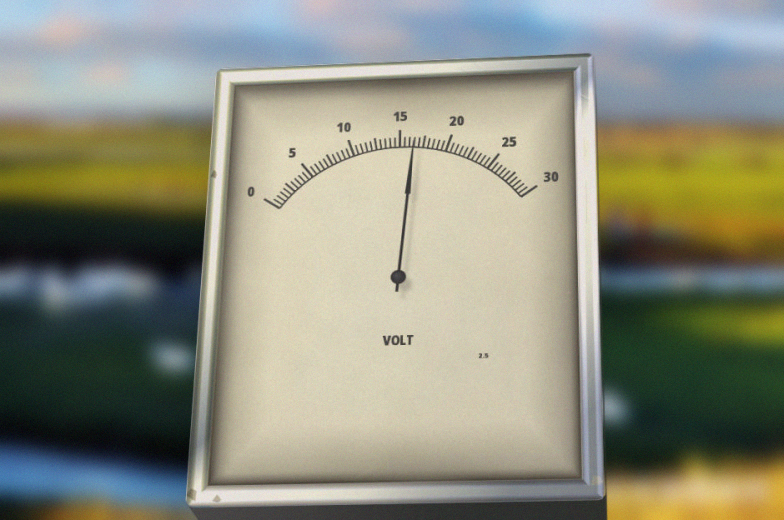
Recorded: 16.5,V
